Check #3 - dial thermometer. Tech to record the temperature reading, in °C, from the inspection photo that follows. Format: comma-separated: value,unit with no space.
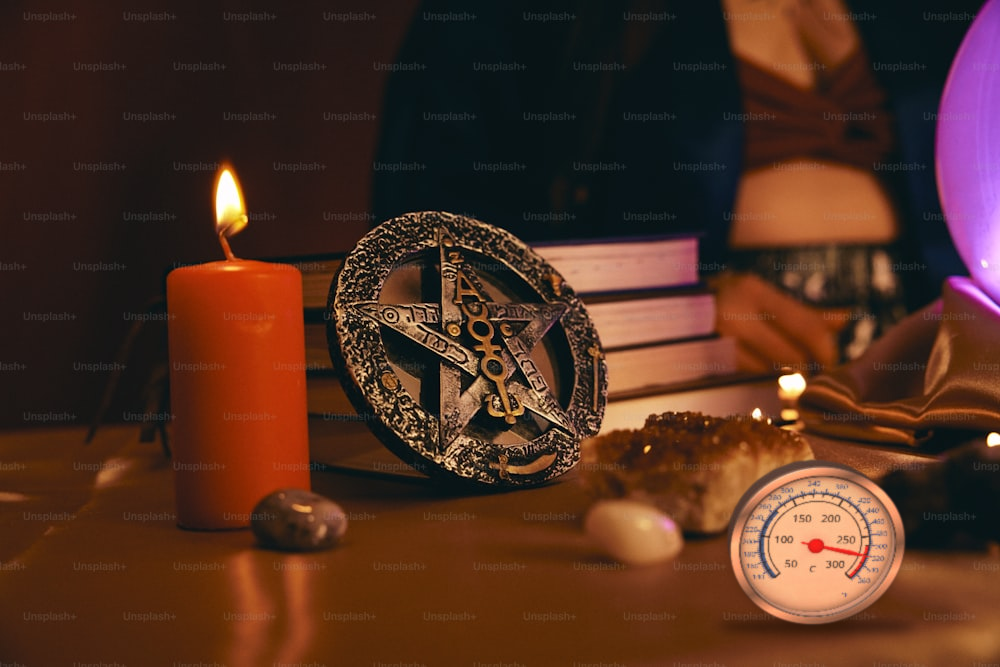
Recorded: 270,°C
